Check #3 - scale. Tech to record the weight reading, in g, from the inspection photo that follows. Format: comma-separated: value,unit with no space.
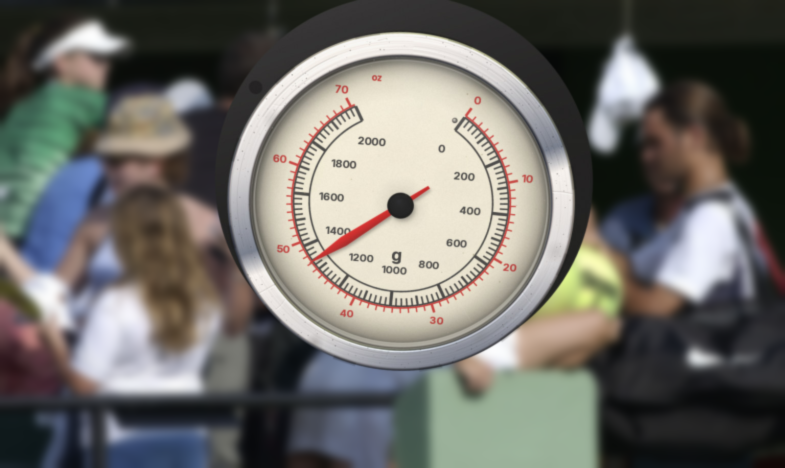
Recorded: 1340,g
